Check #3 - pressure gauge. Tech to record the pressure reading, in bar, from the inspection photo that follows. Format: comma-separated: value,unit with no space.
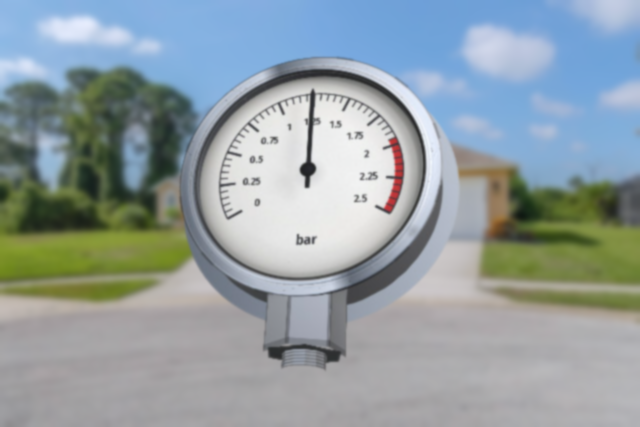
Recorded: 1.25,bar
